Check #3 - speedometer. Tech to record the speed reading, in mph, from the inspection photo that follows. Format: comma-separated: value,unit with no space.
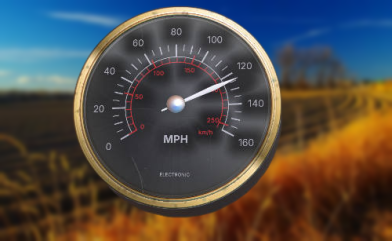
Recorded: 125,mph
